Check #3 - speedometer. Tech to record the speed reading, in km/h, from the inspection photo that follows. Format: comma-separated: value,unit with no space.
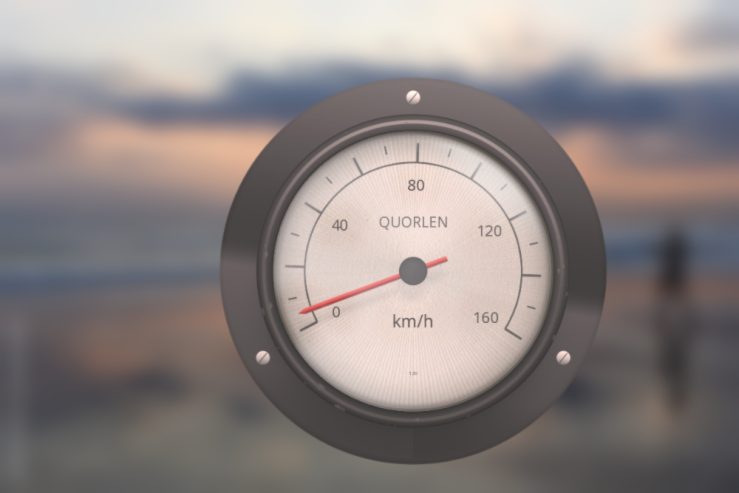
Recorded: 5,km/h
